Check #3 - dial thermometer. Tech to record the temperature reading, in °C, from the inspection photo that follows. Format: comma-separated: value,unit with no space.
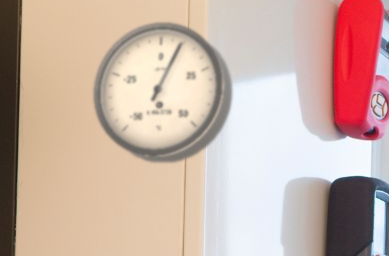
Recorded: 10,°C
